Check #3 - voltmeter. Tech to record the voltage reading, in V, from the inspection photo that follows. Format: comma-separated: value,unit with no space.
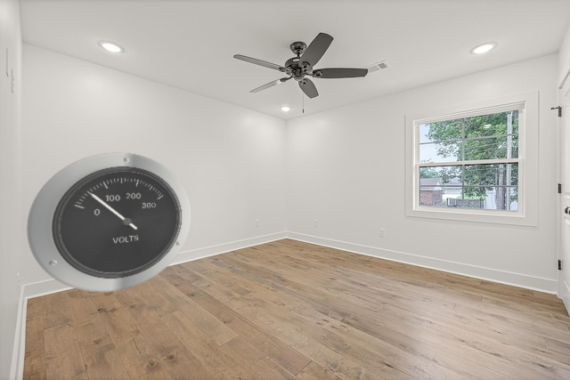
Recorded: 50,V
